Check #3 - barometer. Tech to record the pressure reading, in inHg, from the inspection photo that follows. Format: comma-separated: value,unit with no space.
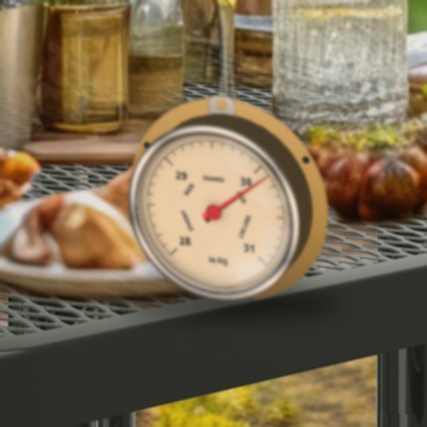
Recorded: 30.1,inHg
